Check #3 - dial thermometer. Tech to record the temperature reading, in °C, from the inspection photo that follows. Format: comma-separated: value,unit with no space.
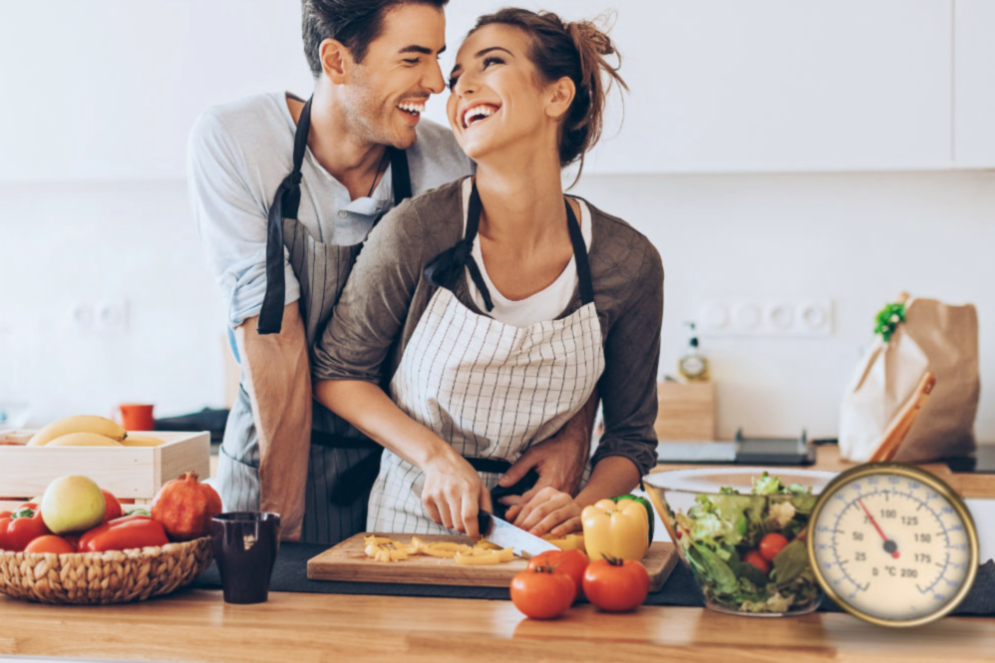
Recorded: 80,°C
